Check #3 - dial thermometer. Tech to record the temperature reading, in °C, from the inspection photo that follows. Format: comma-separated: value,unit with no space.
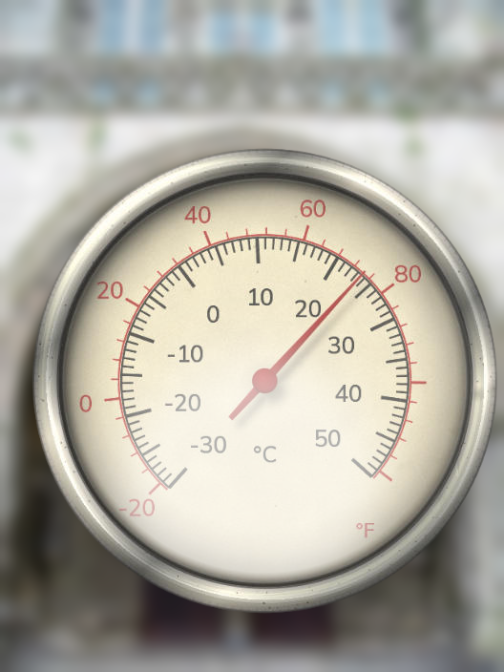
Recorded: 23.5,°C
